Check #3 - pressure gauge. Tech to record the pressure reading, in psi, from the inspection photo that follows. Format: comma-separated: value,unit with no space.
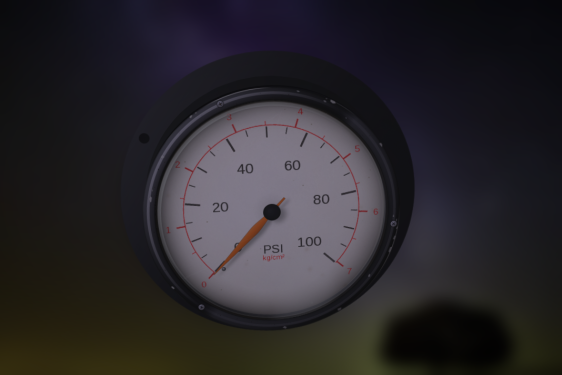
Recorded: 0,psi
